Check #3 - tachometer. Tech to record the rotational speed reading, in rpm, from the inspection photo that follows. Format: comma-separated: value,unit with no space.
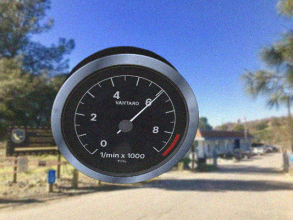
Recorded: 6000,rpm
